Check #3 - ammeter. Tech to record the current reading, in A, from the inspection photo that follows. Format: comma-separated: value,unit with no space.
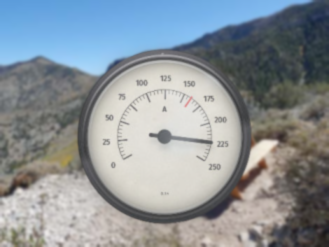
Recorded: 225,A
